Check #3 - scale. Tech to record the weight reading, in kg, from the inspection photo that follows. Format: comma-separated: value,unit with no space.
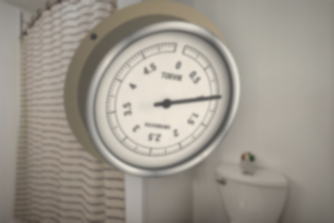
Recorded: 1,kg
